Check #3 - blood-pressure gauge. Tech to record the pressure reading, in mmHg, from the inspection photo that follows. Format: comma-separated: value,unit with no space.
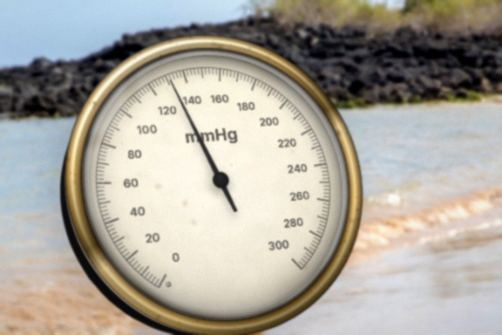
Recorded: 130,mmHg
